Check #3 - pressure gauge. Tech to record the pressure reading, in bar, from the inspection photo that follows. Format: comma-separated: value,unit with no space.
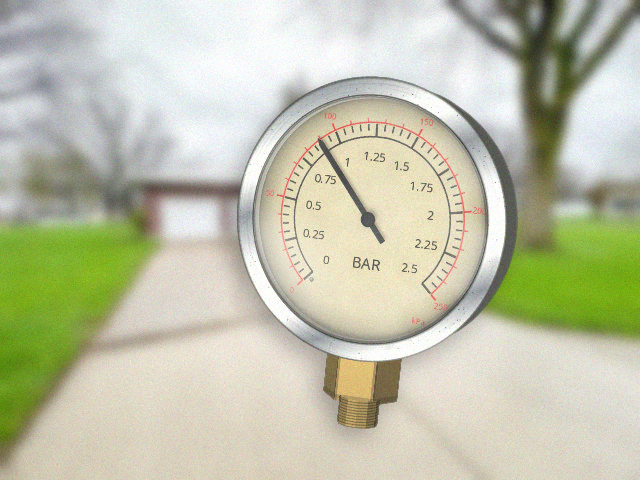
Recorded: 0.9,bar
